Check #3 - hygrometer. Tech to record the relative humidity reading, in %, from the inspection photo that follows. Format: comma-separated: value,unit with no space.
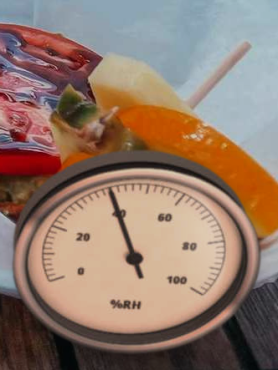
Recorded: 40,%
